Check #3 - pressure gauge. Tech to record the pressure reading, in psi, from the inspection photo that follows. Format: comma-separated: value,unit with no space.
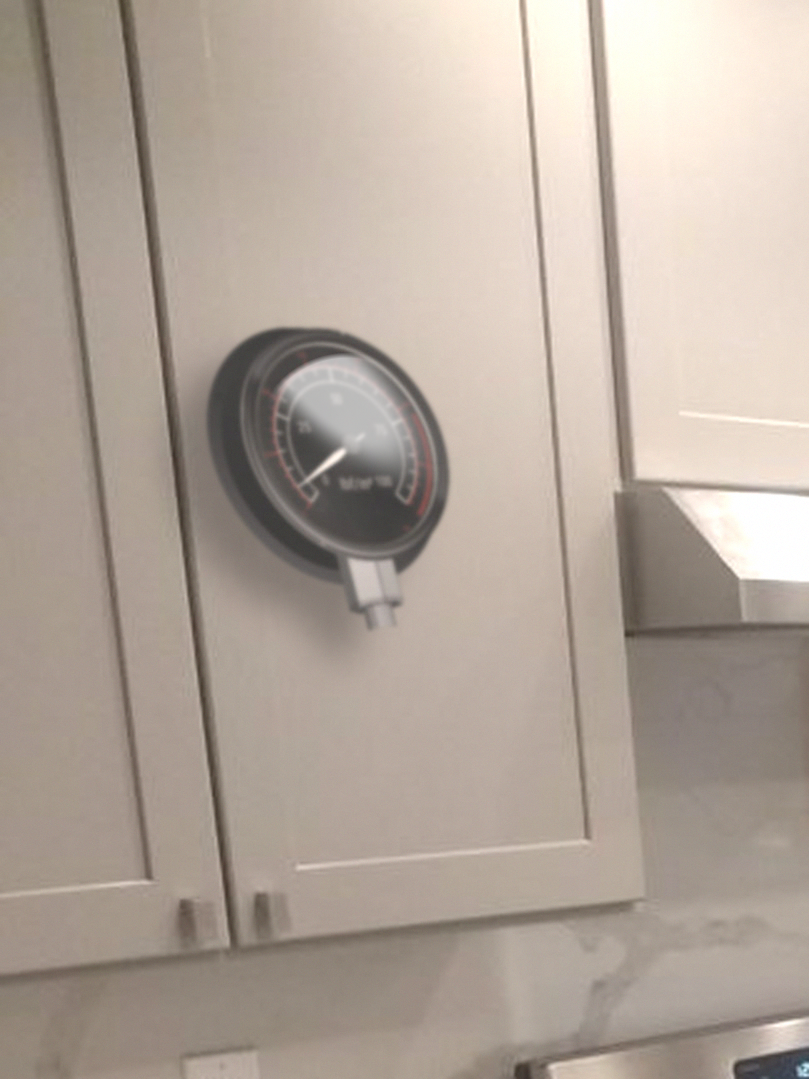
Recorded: 5,psi
